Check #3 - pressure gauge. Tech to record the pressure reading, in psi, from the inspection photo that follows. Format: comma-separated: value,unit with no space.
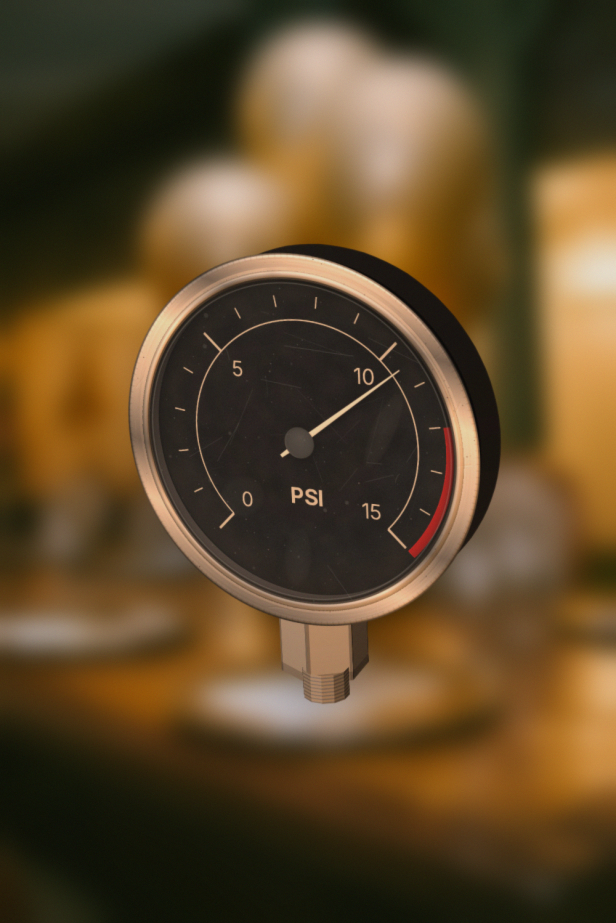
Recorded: 10.5,psi
